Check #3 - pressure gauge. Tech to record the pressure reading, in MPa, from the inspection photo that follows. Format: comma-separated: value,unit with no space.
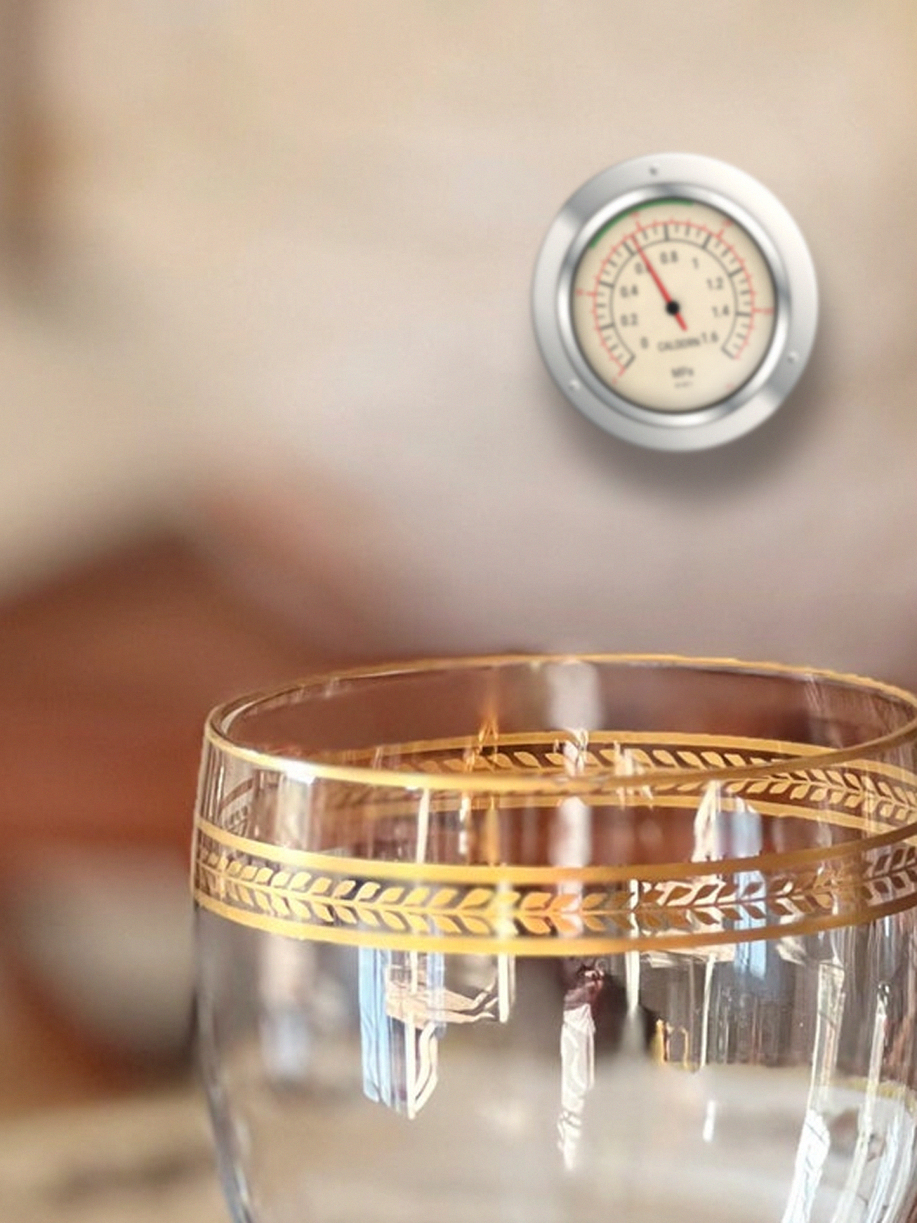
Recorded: 0.65,MPa
